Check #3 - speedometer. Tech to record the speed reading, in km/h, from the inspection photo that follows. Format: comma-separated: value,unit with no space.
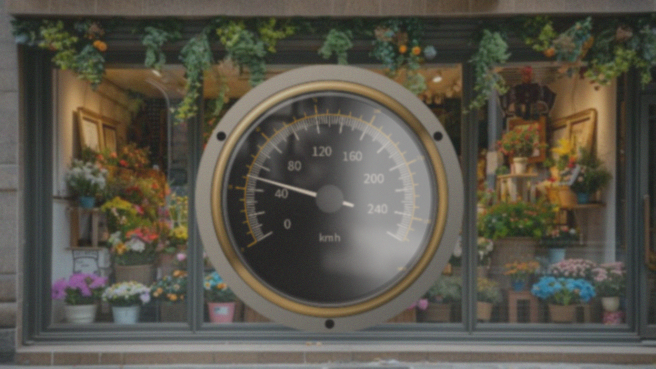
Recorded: 50,km/h
